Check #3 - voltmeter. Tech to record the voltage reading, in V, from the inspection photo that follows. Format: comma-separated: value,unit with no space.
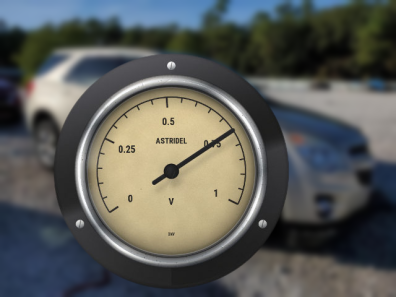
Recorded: 0.75,V
